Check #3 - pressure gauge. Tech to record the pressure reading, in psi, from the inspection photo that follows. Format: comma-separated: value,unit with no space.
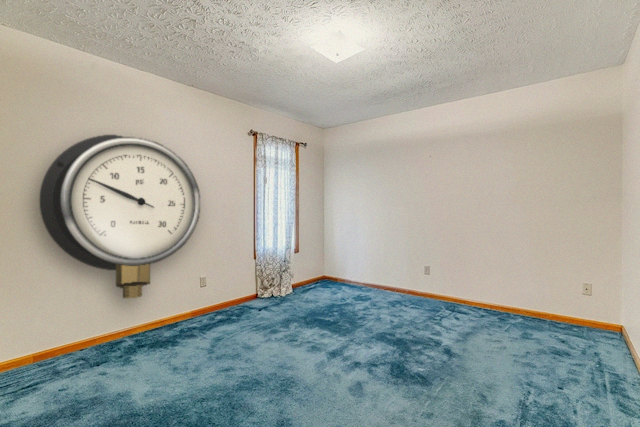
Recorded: 7.5,psi
